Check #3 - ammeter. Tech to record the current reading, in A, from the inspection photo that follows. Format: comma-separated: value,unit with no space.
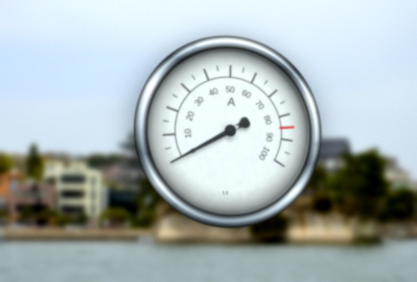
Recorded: 0,A
